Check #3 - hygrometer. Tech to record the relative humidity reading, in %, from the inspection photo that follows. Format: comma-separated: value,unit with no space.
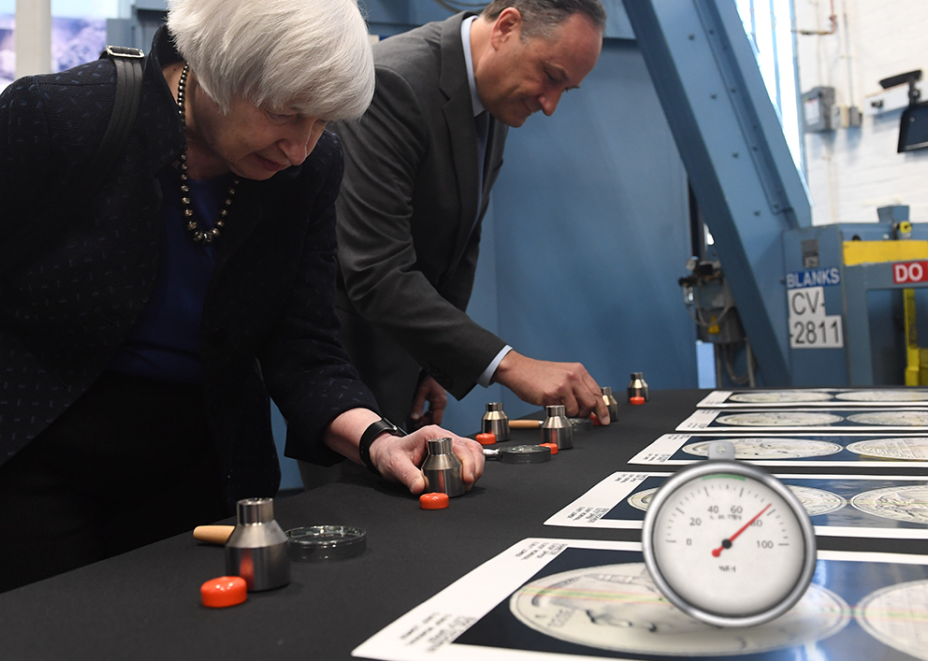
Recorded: 76,%
